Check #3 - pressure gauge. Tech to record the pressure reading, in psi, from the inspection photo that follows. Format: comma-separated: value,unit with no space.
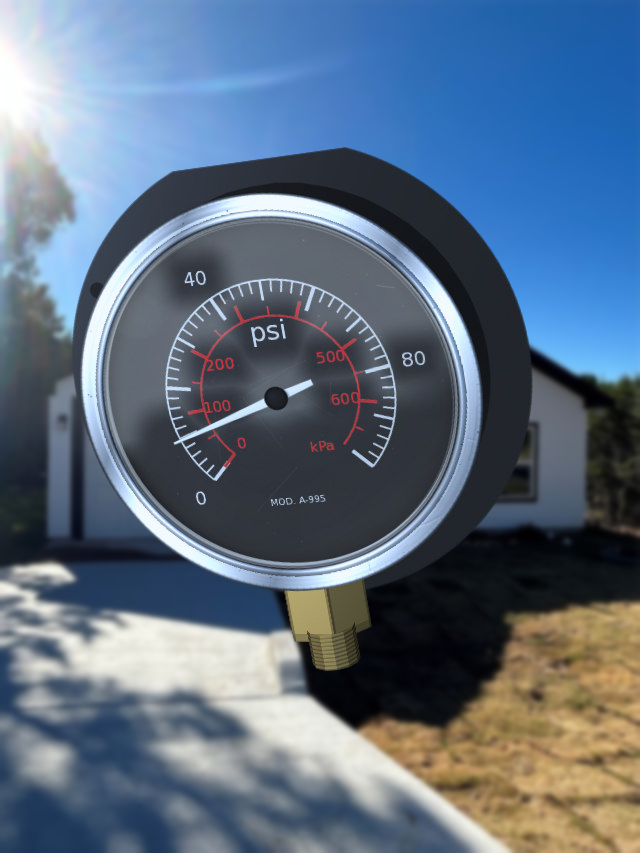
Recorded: 10,psi
